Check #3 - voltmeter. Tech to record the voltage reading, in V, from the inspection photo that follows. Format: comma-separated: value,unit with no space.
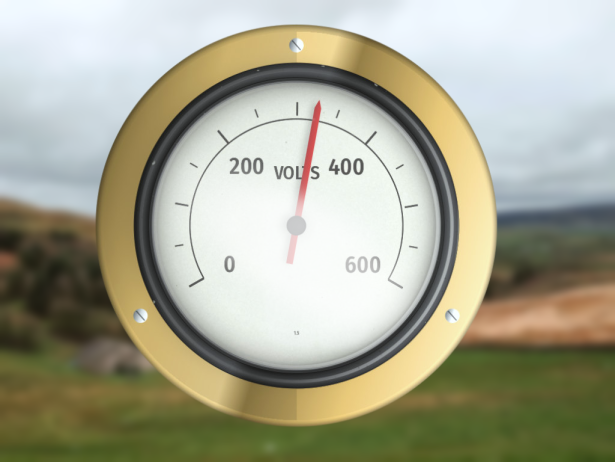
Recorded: 325,V
